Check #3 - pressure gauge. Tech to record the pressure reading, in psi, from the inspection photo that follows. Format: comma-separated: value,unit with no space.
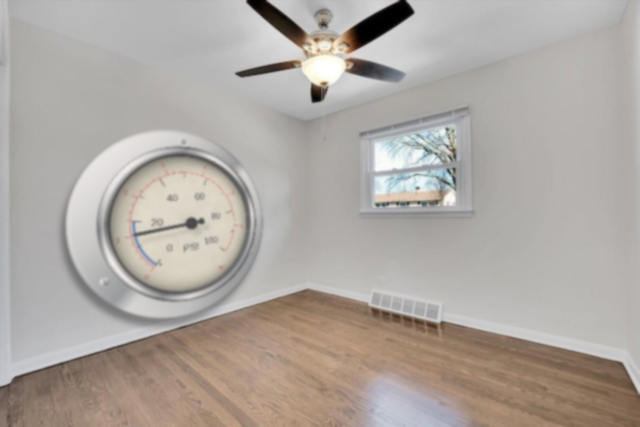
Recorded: 15,psi
